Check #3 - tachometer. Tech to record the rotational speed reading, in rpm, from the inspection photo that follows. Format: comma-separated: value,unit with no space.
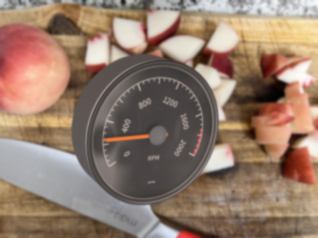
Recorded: 250,rpm
